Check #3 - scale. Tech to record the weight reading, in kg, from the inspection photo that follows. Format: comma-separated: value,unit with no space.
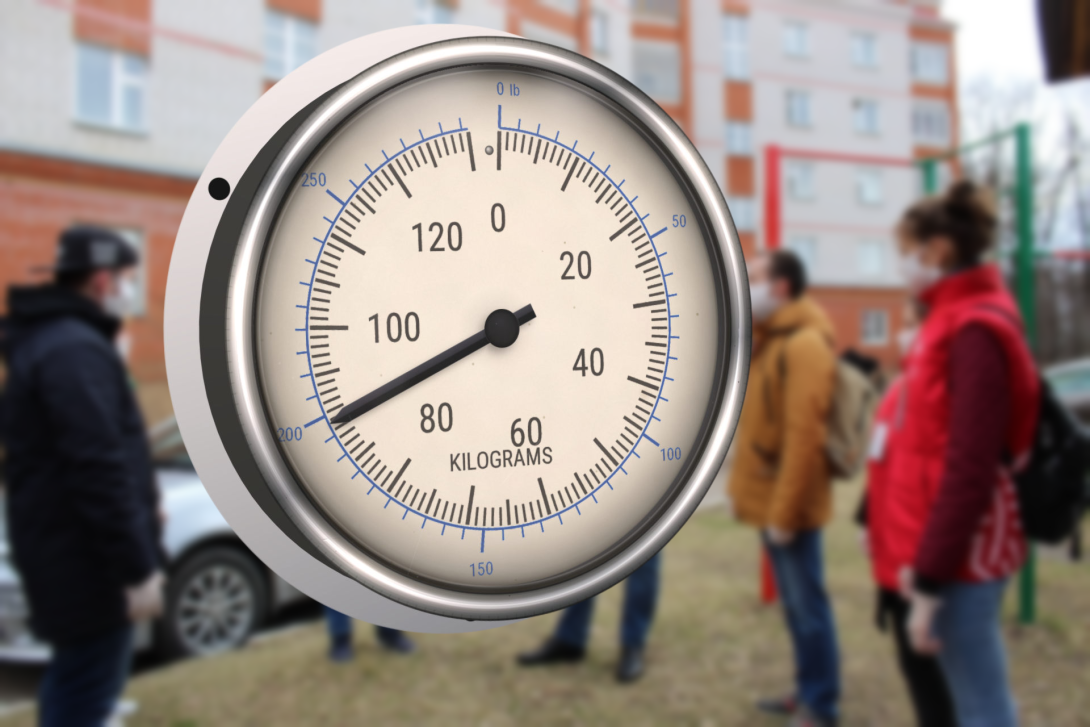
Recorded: 90,kg
